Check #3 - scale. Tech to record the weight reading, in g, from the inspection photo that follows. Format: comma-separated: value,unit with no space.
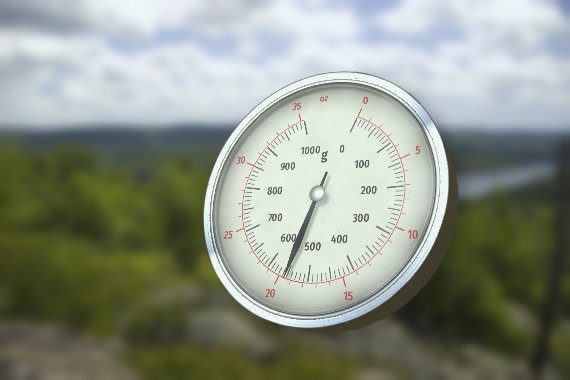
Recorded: 550,g
